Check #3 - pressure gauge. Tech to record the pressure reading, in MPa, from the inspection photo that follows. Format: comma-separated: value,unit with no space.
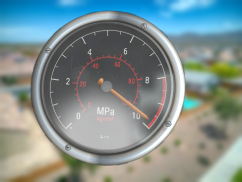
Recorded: 9.75,MPa
